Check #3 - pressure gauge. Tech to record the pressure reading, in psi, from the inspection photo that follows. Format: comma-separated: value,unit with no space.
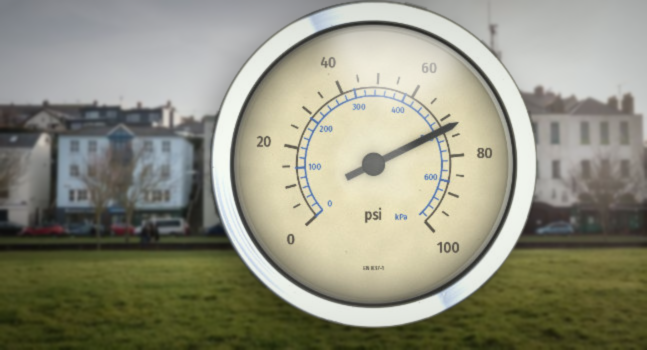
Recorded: 72.5,psi
